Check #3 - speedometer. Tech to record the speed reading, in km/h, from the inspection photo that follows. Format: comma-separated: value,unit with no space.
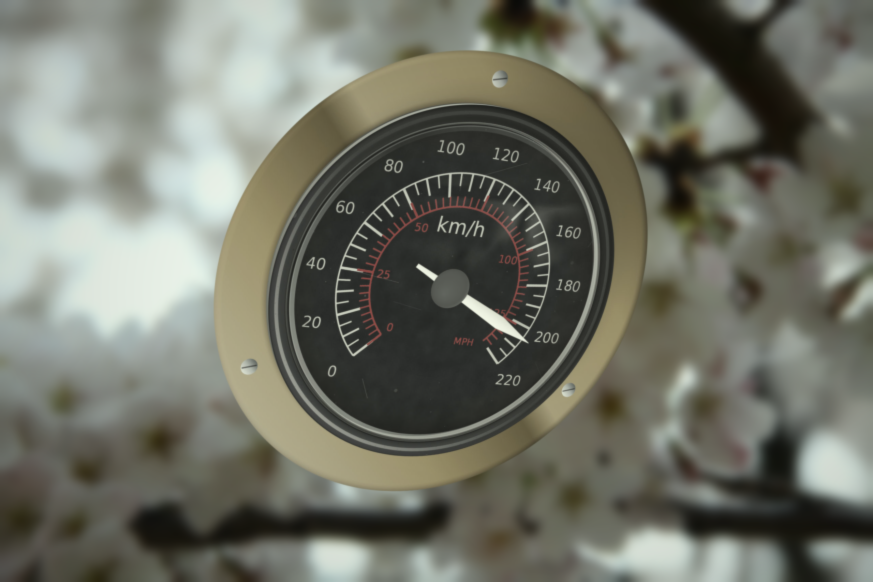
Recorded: 205,km/h
